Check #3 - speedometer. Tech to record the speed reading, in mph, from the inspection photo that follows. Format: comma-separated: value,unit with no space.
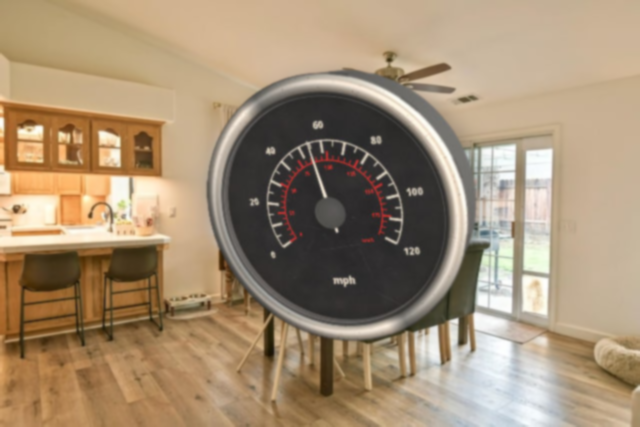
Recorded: 55,mph
